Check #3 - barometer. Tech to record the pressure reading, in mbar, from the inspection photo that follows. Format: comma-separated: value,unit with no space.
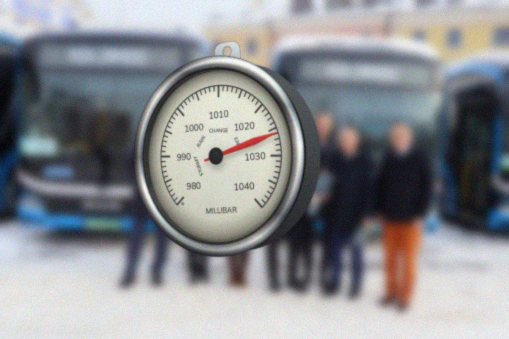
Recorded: 1026,mbar
